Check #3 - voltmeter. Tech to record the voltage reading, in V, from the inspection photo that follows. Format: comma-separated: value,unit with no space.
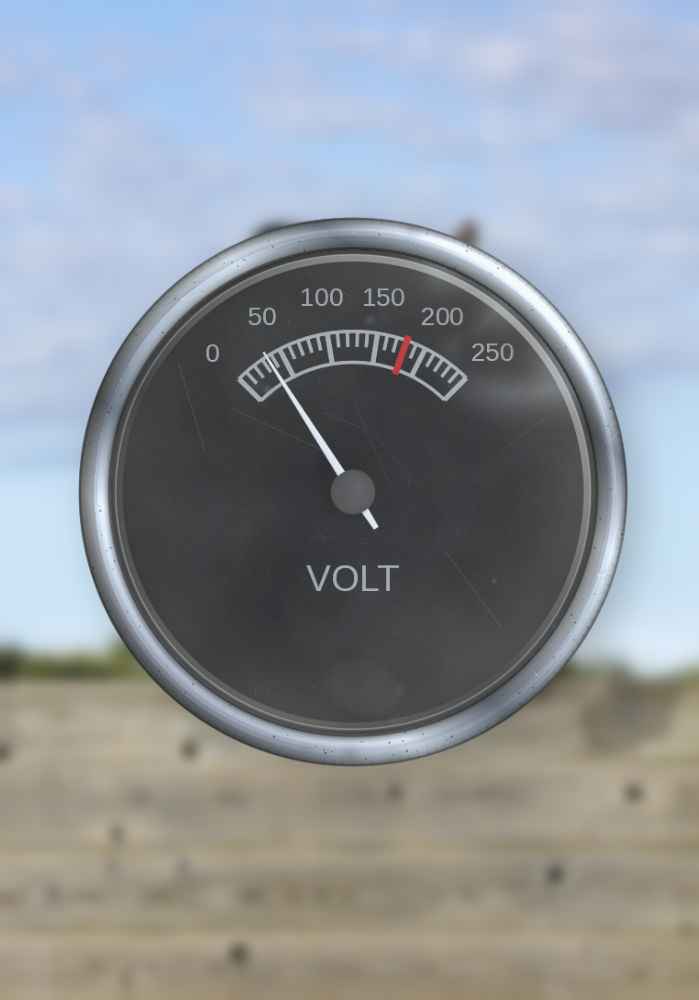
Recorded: 35,V
